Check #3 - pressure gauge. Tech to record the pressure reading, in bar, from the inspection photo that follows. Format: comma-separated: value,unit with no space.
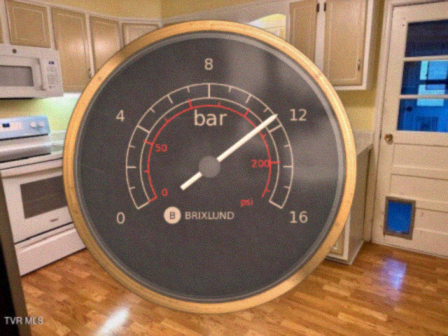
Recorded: 11.5,bar
